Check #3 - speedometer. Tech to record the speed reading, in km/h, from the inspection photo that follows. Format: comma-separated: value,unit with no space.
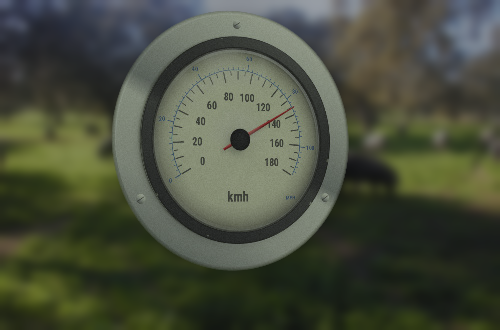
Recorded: 135,km/h
